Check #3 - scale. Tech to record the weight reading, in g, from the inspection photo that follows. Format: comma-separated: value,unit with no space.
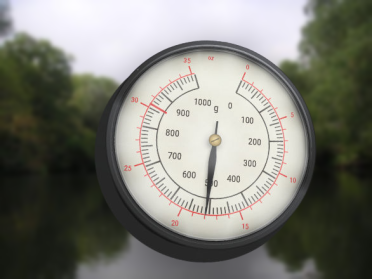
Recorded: 510,g
